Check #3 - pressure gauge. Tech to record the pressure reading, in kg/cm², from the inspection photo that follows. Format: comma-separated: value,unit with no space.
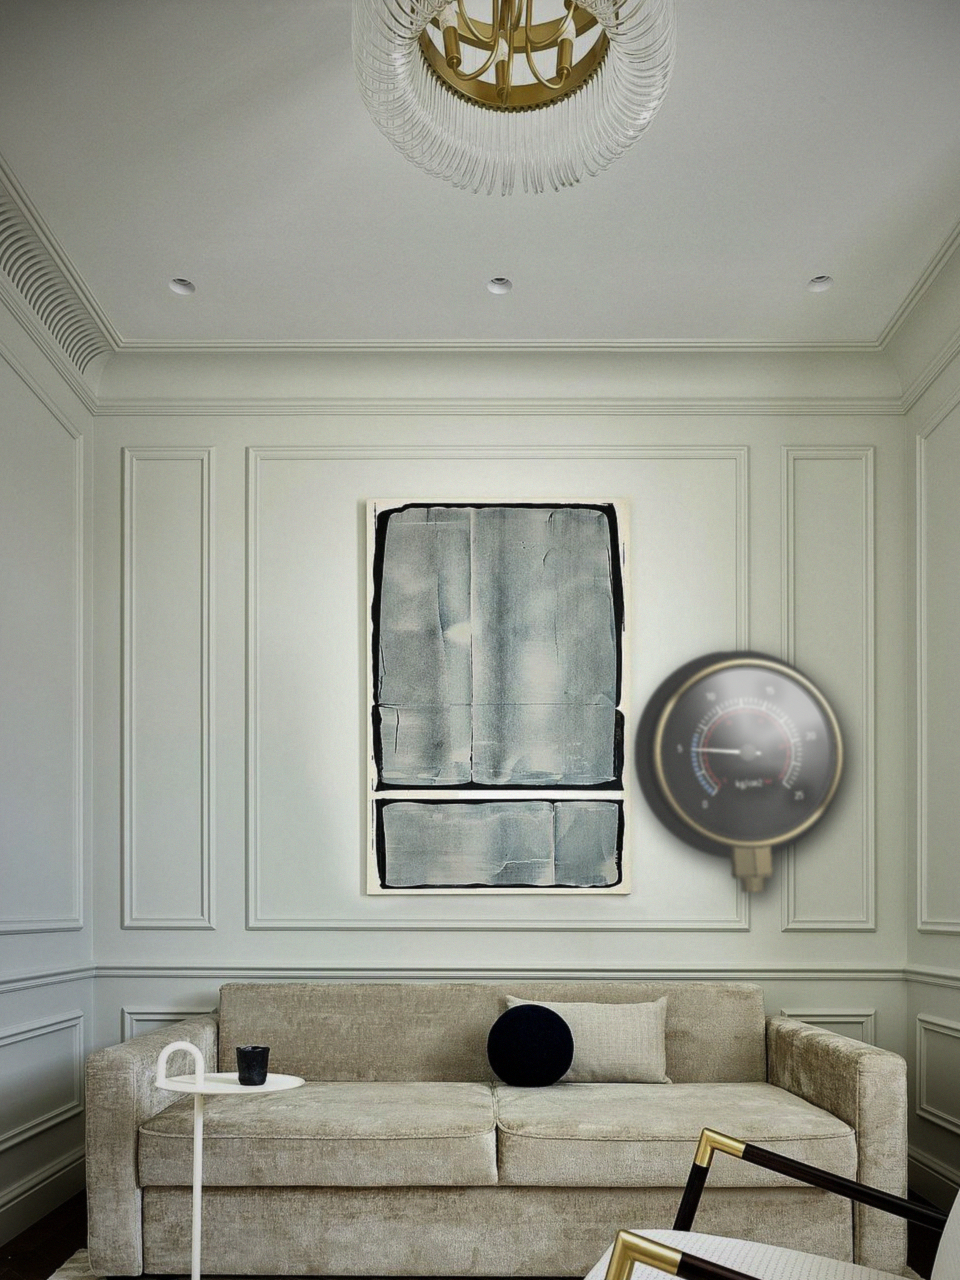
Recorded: 5,kg/cm²
